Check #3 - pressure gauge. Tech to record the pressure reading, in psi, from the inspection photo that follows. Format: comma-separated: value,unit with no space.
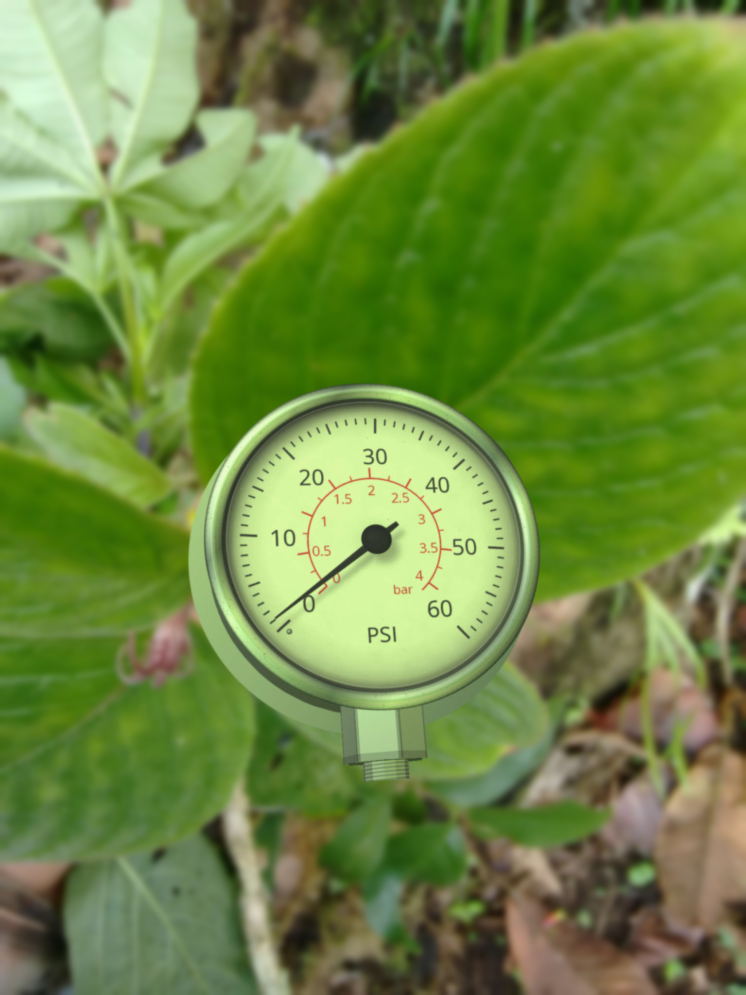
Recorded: 1,psi
